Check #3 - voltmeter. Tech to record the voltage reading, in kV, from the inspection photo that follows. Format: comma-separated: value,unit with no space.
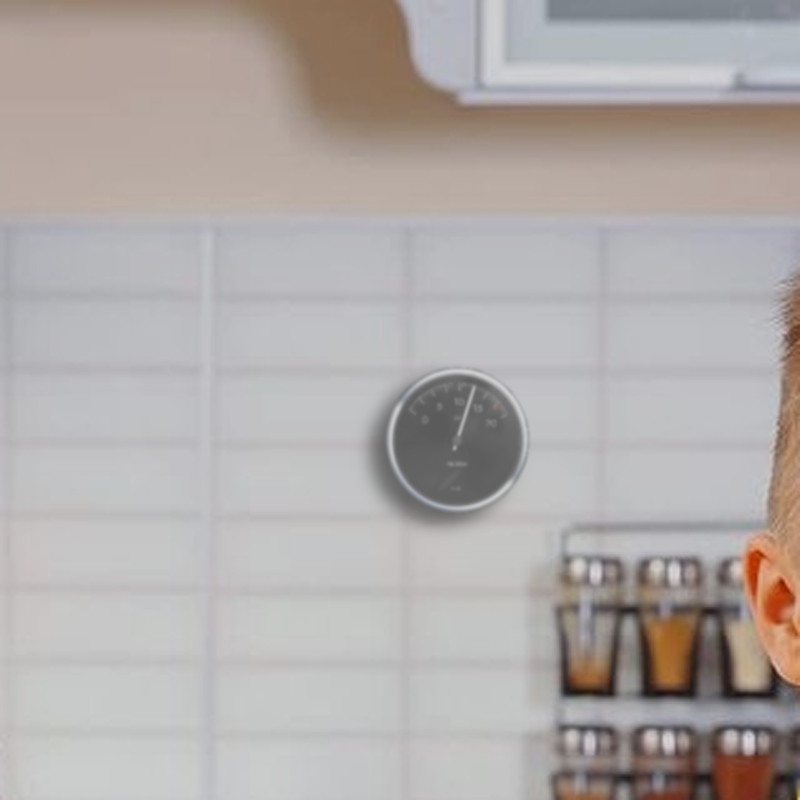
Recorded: 12.5,kV
